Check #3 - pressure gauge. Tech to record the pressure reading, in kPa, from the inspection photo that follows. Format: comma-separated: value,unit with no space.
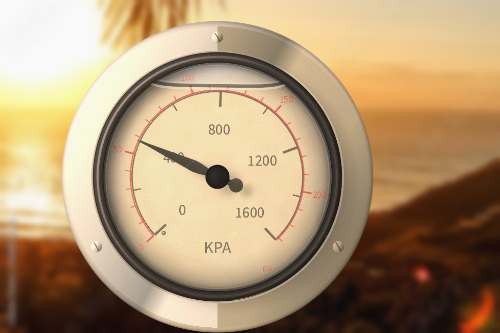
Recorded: 400,kPa
